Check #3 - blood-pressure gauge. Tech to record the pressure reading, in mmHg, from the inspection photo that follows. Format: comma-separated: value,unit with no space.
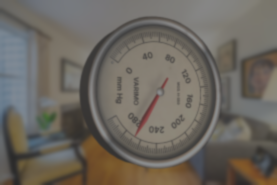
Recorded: 270,mmHg
